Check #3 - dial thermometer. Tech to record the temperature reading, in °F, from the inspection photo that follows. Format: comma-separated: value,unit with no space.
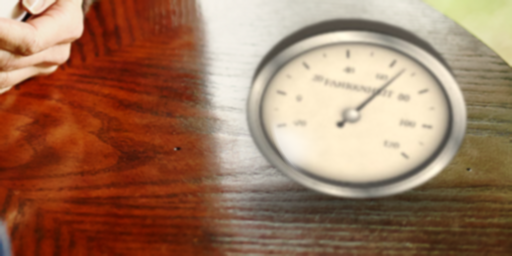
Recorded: 65,°F
